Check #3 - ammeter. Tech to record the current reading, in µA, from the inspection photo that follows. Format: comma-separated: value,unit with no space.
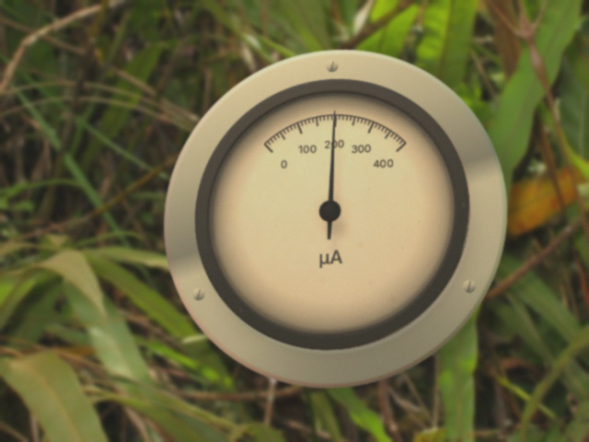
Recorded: 200,µA
